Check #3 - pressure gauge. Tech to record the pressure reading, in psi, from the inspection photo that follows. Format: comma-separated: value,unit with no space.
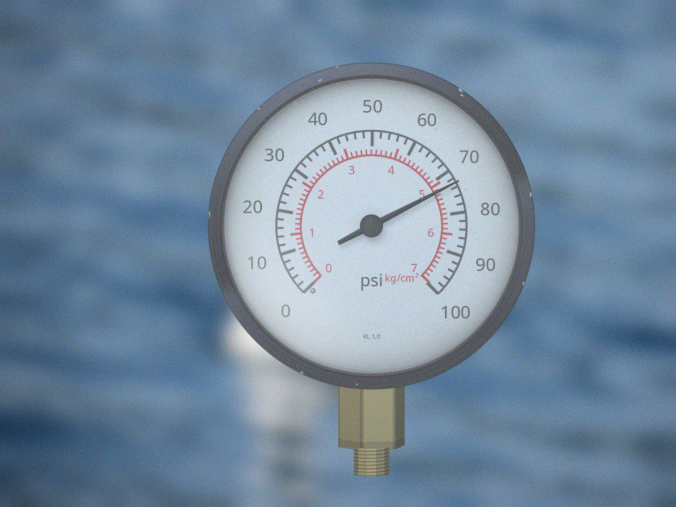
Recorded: 73,psi
